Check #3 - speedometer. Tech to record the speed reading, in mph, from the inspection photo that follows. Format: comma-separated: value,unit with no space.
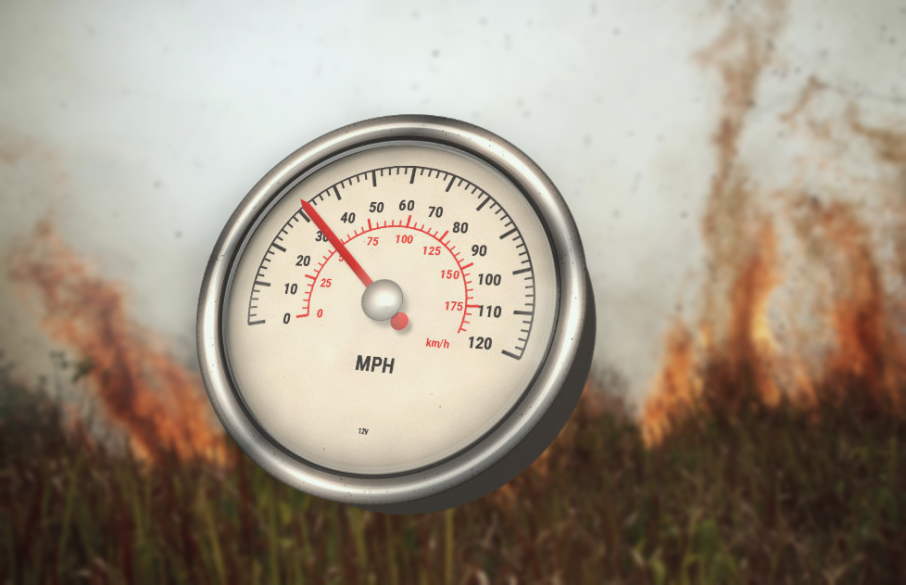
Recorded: 32,mph
